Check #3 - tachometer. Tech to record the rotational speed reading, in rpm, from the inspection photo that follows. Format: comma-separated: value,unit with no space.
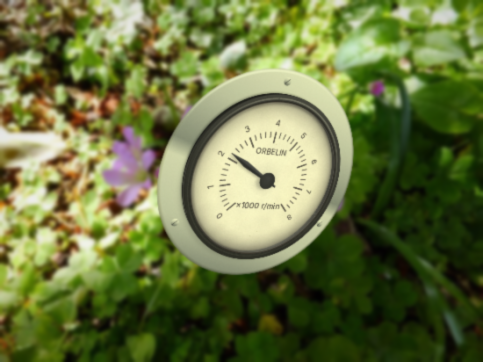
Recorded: 2200,rpm
